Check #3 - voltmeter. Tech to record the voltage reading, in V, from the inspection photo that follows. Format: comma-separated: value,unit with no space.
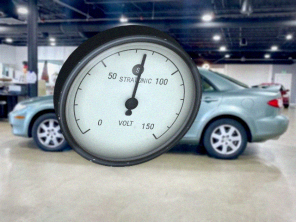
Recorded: 75,V
